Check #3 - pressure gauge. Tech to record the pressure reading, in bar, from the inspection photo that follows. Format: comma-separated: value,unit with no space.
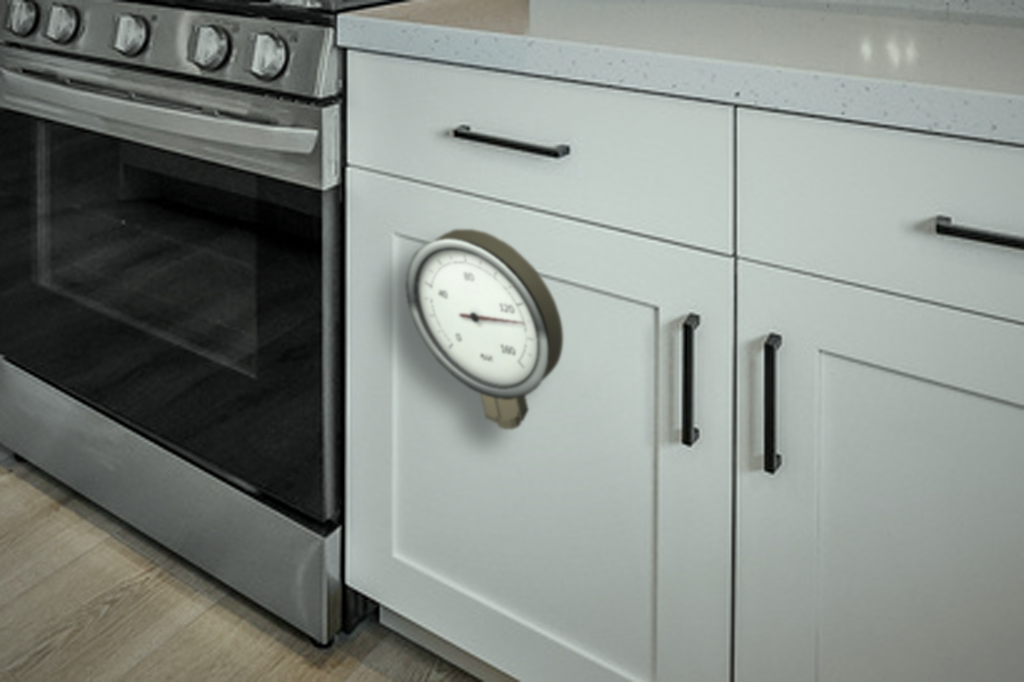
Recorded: 130,bar
